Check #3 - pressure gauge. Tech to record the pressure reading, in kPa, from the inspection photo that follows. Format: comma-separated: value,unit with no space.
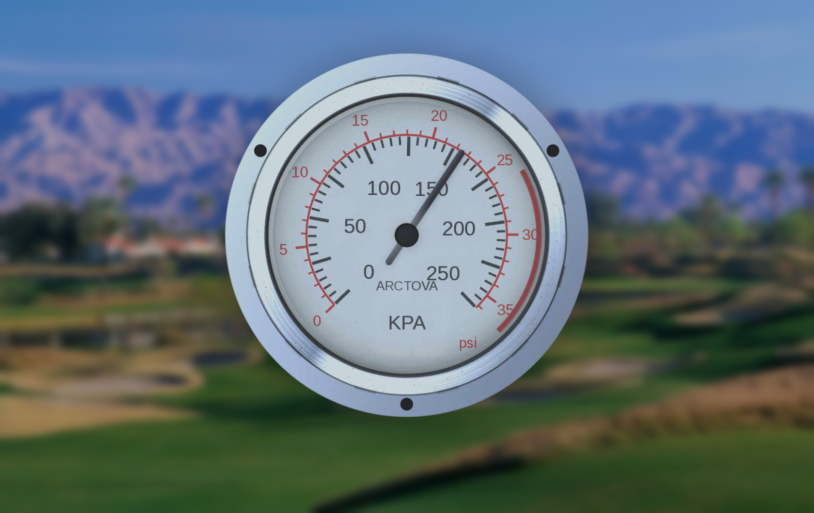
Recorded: 155,kPa
